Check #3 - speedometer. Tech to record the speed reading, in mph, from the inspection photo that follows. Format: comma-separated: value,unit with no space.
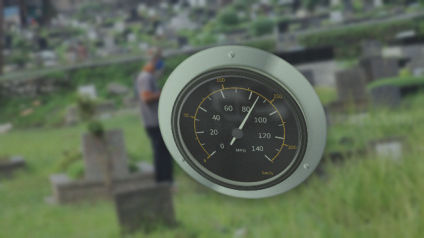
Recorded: 85,mph
